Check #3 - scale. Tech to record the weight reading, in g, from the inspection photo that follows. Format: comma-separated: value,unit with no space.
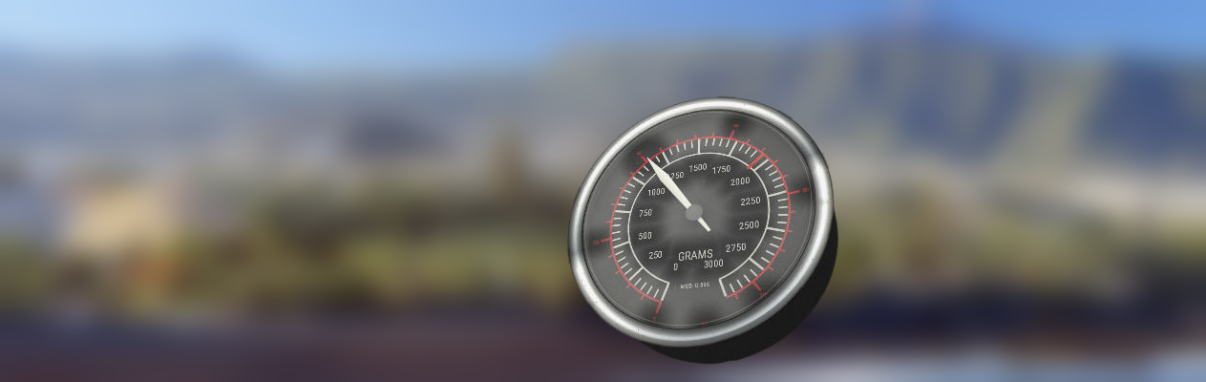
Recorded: 1150,g
